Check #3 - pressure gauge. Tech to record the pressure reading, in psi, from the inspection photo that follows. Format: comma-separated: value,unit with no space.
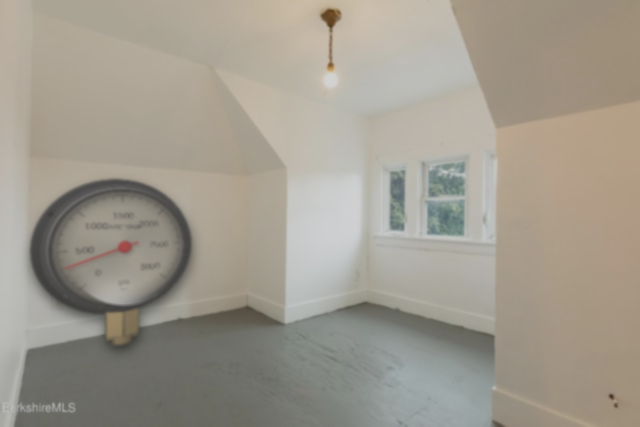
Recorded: 300,psi
